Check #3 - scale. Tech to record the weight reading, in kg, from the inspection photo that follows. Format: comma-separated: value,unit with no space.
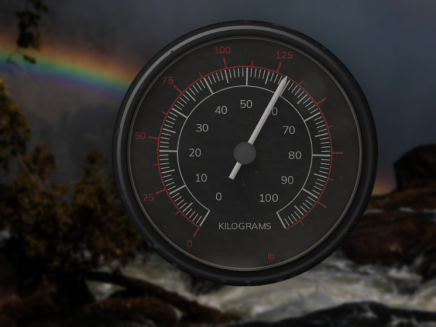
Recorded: 59,kg
